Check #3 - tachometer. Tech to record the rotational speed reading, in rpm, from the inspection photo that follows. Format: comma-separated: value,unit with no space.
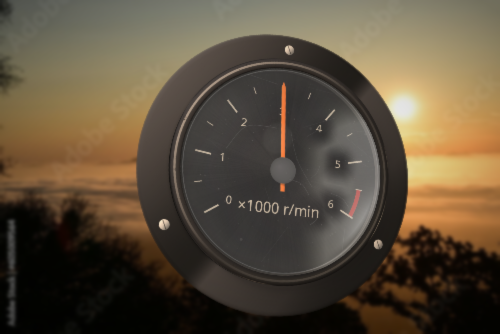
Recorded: 3000,rpm
